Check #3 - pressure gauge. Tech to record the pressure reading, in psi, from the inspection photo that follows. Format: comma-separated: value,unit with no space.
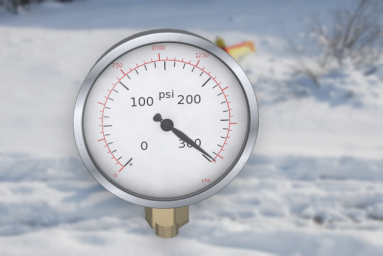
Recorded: 295,psi
